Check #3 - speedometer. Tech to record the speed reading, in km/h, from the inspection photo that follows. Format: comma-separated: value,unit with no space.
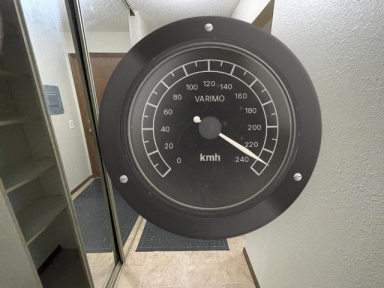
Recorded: 230,km/h
